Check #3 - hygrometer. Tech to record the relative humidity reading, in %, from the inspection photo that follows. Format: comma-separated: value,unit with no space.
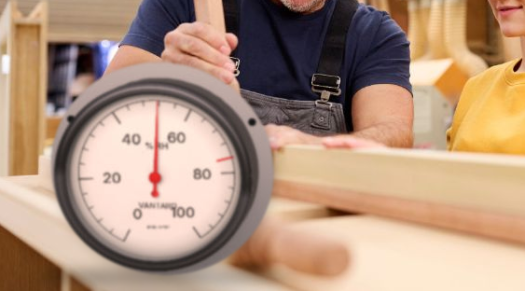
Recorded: 52,%
